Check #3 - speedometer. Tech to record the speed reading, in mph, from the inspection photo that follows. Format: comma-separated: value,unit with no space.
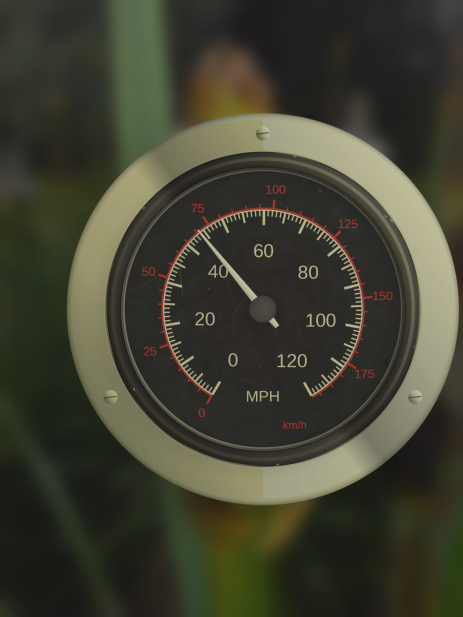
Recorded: 44,mph
